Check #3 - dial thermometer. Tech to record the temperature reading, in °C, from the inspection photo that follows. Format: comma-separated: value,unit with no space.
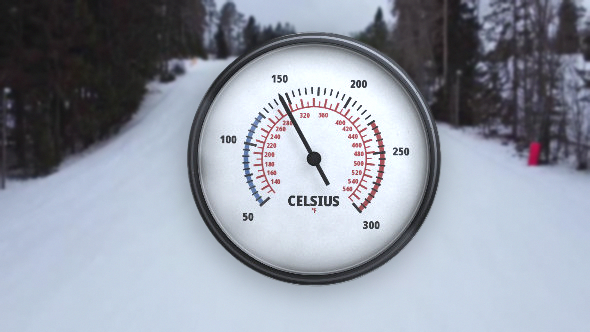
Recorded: 145,°C
